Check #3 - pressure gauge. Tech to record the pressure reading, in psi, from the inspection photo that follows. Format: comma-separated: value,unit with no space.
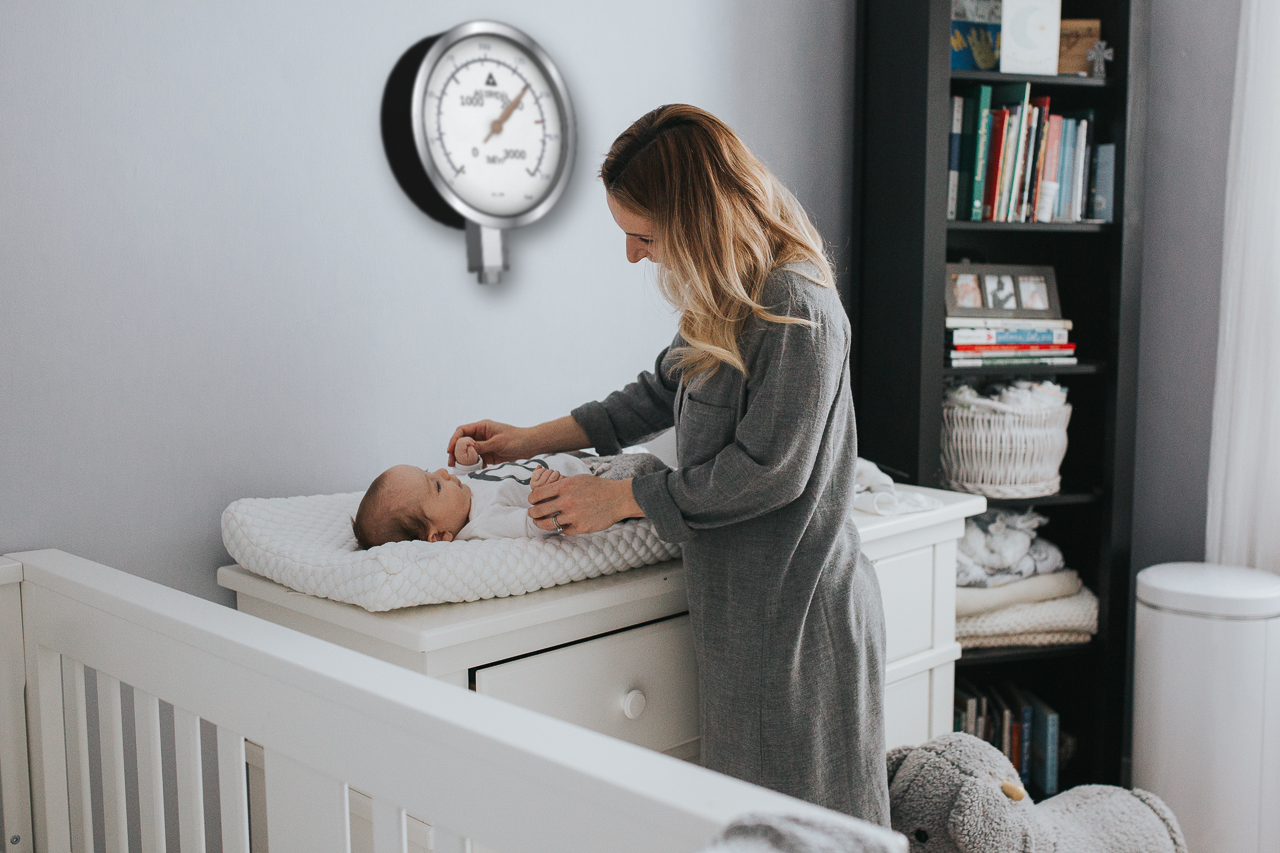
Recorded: 2000,psi
